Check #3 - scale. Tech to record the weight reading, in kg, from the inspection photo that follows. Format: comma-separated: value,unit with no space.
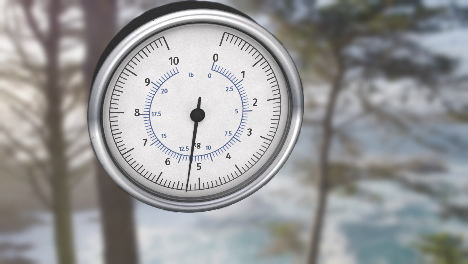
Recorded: 5.3,kg
